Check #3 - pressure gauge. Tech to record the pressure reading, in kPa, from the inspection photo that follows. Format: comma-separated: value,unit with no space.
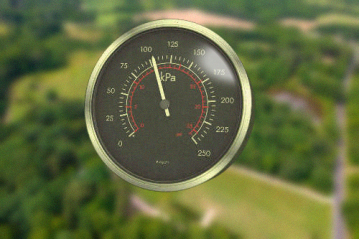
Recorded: 105,kPa
